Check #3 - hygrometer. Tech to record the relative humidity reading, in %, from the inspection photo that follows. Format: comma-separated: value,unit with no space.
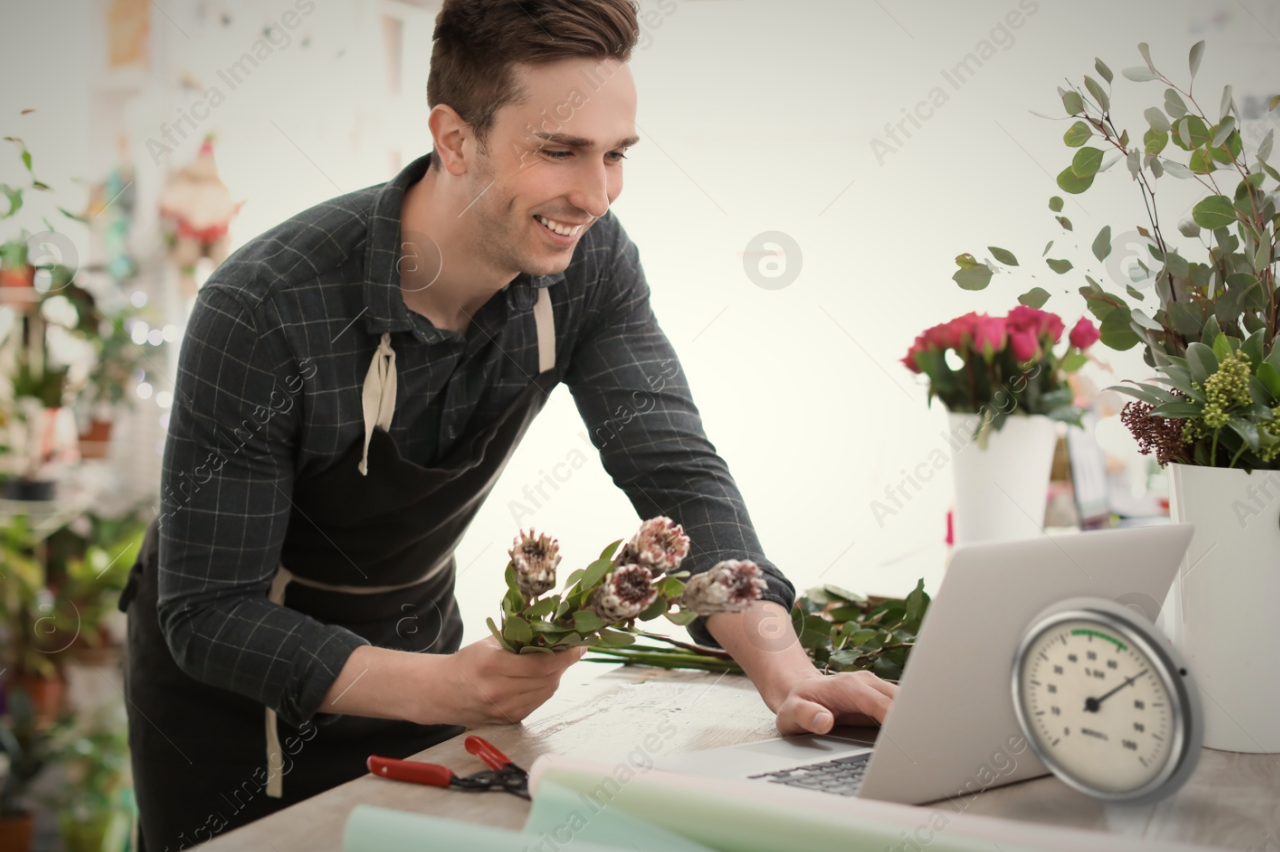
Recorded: 70,%
